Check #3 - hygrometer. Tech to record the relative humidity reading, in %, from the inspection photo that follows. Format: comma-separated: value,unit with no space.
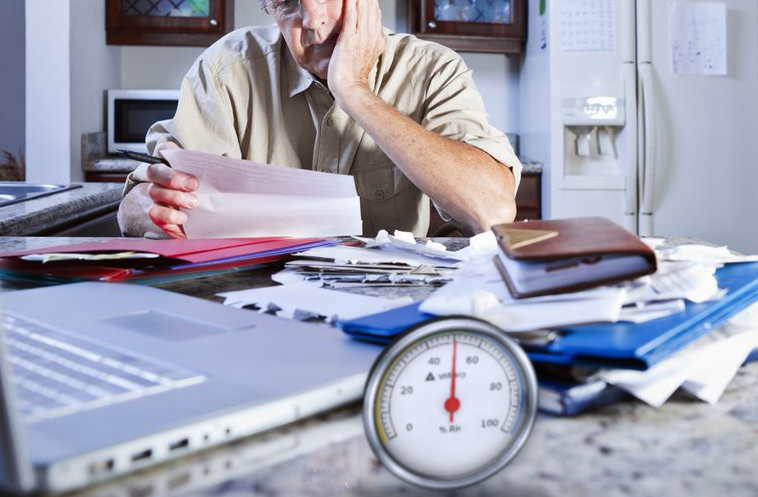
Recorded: 50,%
